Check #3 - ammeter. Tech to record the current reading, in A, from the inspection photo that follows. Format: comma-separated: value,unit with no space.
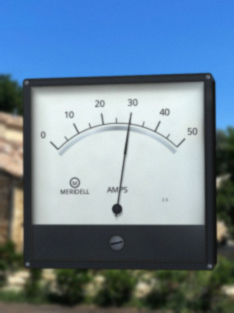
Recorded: 30,A
